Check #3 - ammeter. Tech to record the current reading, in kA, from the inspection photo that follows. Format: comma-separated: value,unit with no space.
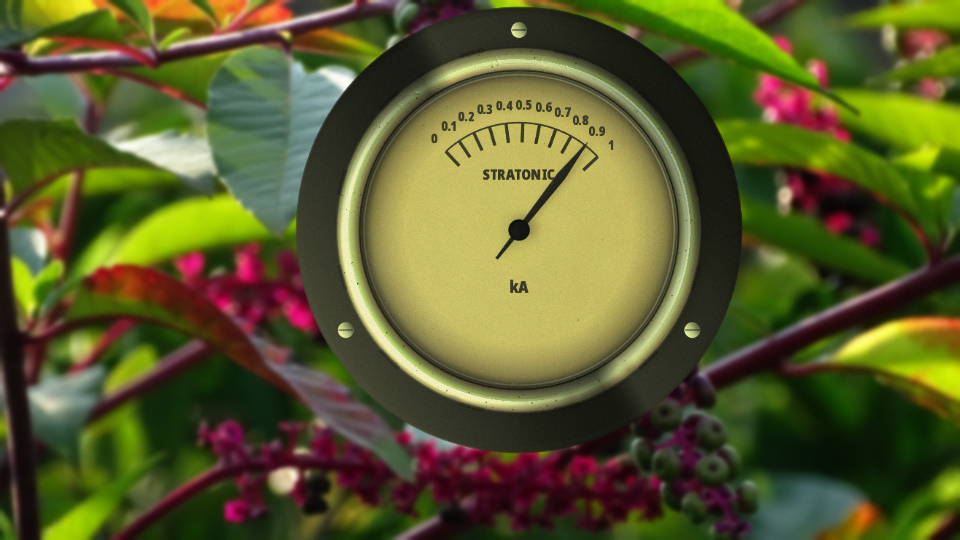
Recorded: 0.9,kA
